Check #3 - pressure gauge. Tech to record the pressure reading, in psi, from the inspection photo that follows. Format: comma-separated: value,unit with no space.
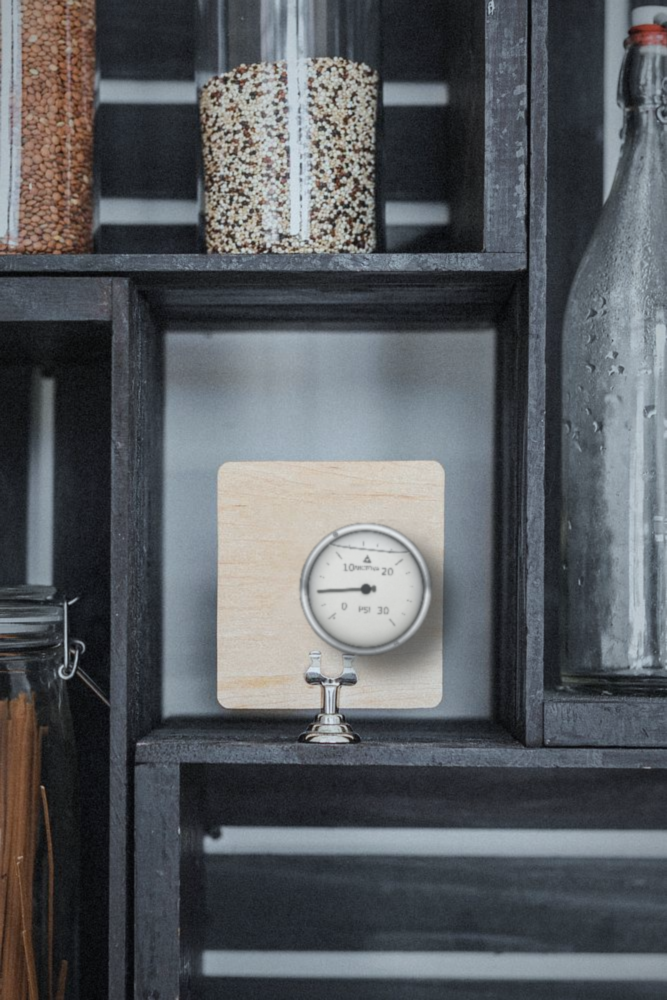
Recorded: 4,psi
